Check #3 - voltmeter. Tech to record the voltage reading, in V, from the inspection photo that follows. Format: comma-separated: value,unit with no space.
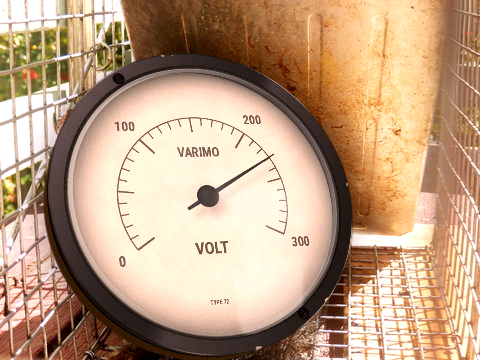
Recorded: 230,V
